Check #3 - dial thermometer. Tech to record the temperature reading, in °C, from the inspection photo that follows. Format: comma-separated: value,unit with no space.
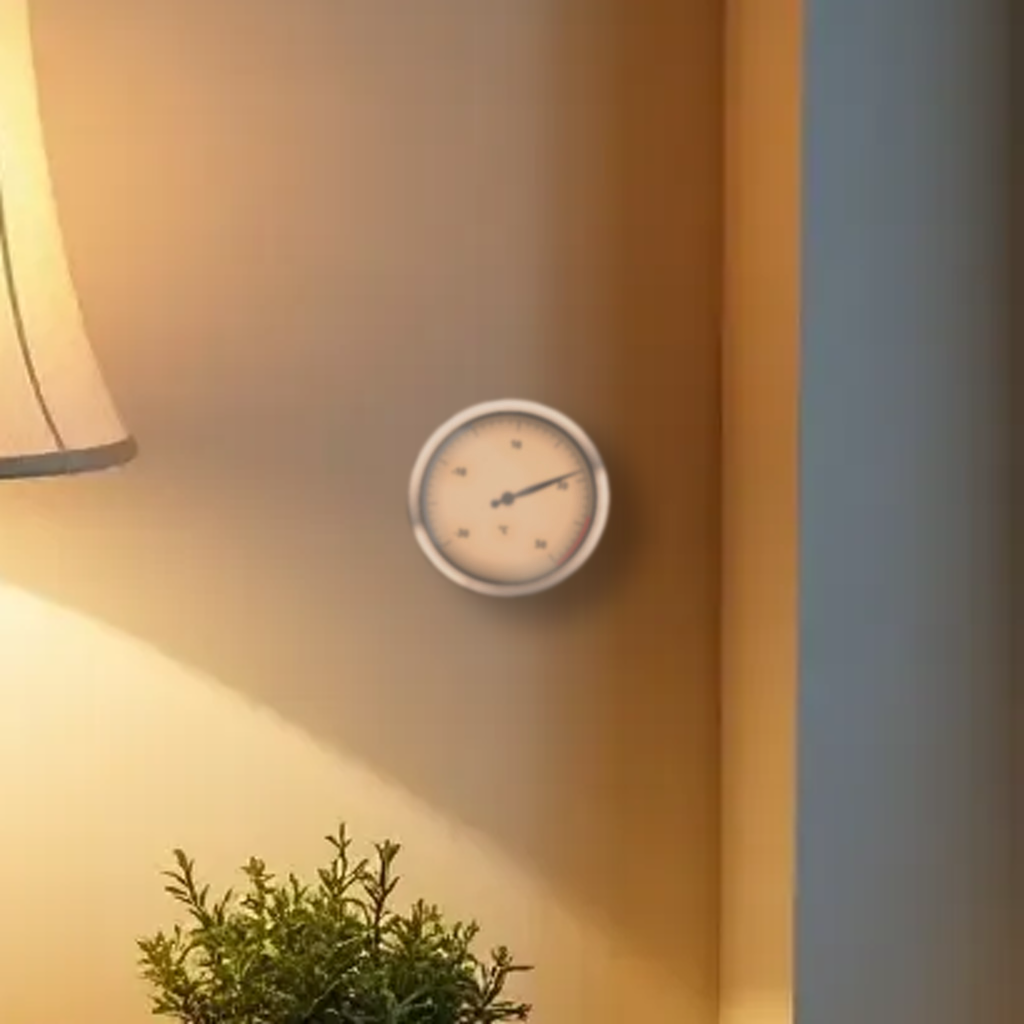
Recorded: 28,°C
